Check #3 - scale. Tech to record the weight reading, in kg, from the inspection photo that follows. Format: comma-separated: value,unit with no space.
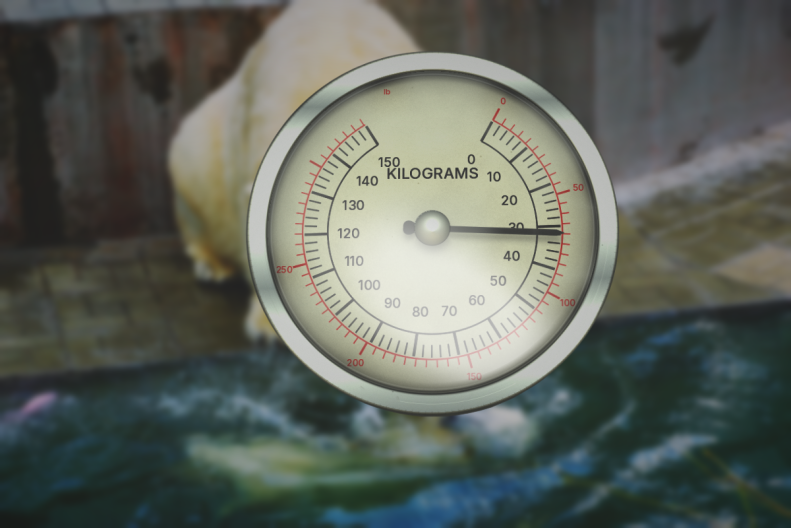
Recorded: 32,kg
